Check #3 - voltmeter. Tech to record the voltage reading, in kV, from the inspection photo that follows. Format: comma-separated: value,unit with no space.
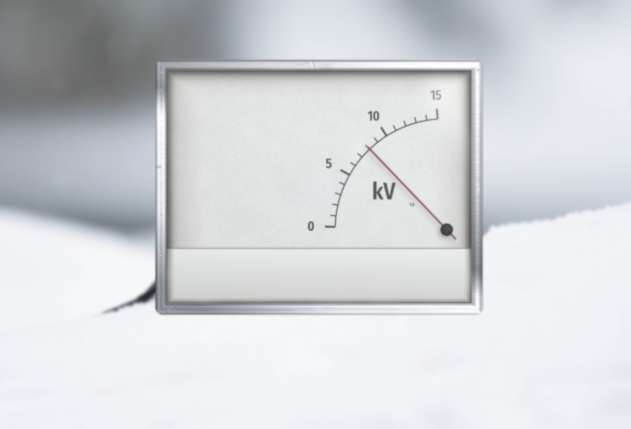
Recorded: 8,kV
